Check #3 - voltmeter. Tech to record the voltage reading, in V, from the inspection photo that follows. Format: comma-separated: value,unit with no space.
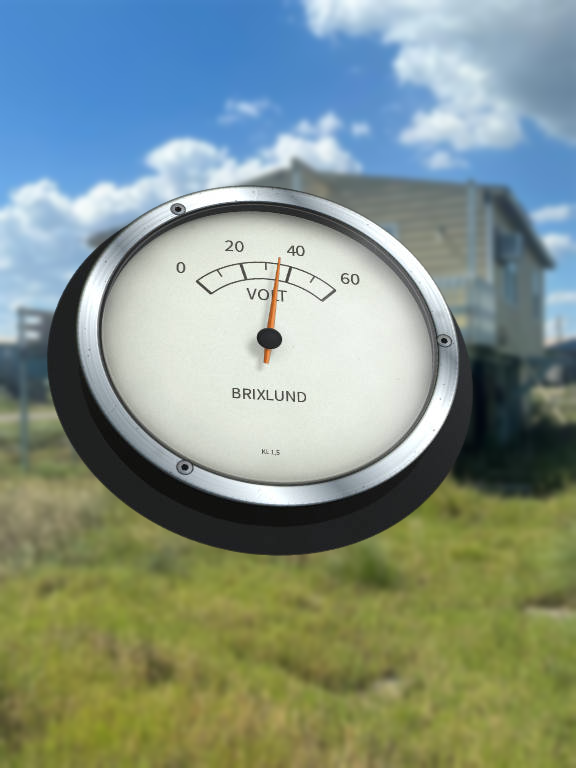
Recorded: 35,V
